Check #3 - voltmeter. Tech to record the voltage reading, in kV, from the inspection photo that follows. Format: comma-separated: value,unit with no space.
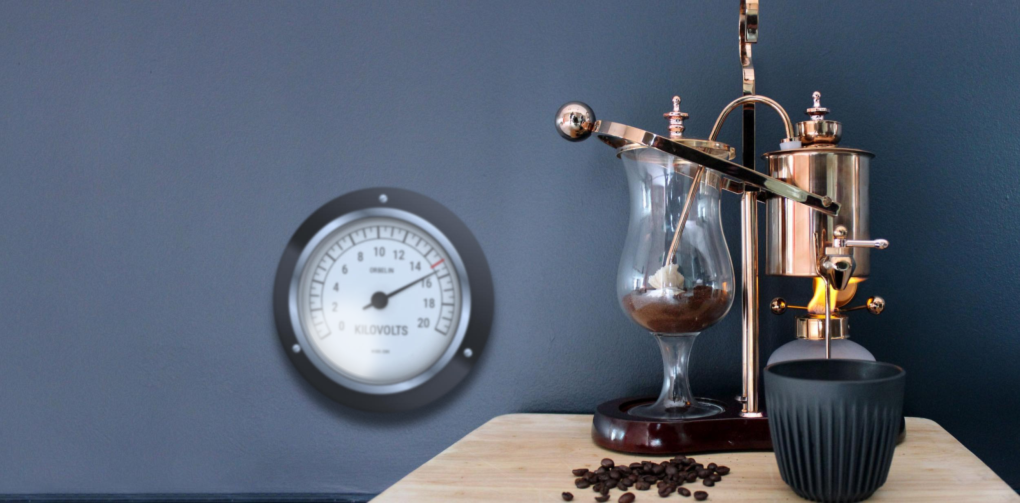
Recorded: 15.5,kV
